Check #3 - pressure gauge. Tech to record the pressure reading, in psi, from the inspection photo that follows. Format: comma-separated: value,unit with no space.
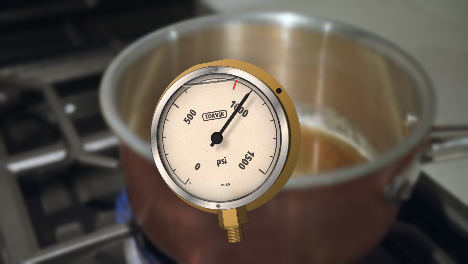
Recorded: 1000,psi
